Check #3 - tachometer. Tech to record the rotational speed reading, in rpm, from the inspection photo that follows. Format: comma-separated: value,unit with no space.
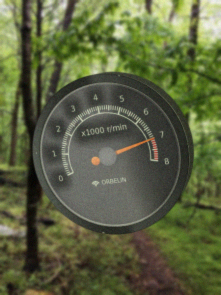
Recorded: 7000,rpm
